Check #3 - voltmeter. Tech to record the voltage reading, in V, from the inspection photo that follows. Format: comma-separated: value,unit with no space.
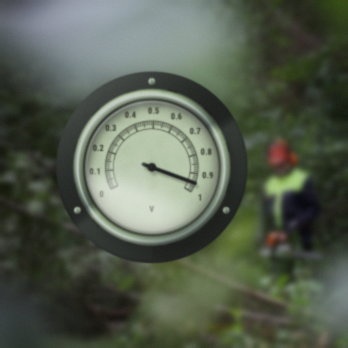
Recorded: 0.95,V
